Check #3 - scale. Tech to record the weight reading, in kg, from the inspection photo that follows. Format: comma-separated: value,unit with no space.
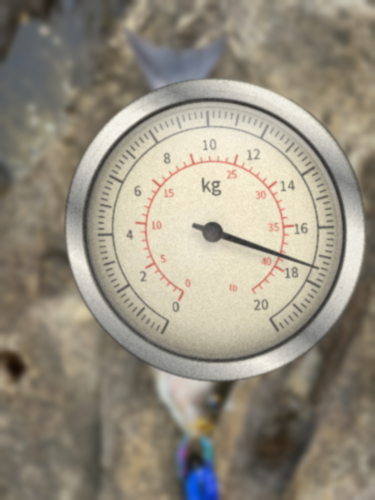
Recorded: 17.4,kg
